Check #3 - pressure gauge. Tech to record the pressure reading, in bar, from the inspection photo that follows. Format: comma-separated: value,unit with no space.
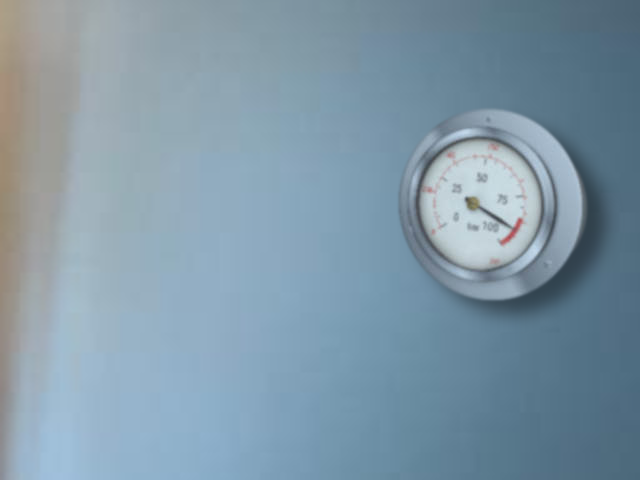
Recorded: 90,bar
